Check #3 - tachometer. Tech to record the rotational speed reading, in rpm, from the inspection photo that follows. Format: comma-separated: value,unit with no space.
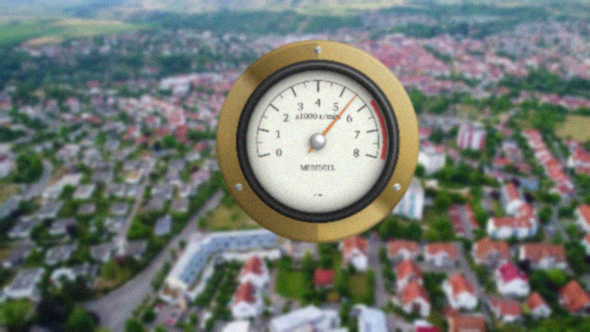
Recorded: 5500,rpm
